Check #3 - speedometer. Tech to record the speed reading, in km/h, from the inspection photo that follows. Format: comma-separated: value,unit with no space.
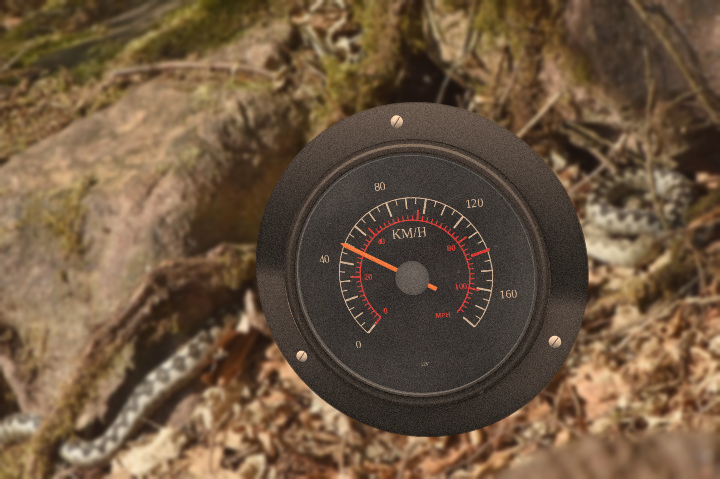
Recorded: 50,km/h
